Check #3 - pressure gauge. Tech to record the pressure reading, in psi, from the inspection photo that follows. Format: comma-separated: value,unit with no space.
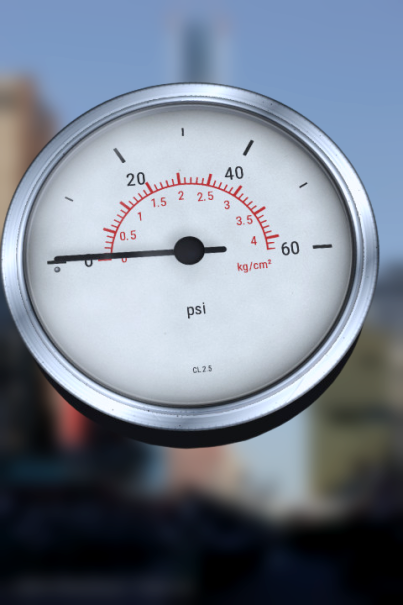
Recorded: 0,psi
